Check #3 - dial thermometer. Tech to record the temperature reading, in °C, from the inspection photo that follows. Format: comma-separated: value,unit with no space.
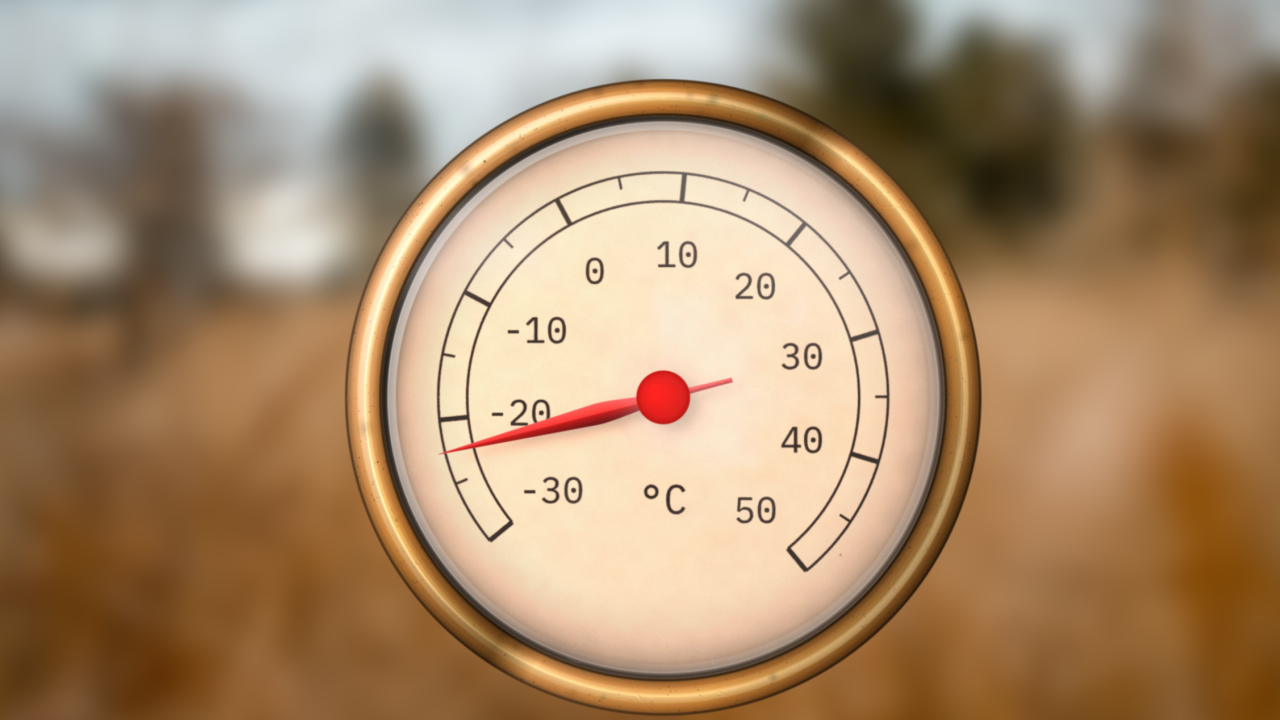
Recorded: -22.5,°C
